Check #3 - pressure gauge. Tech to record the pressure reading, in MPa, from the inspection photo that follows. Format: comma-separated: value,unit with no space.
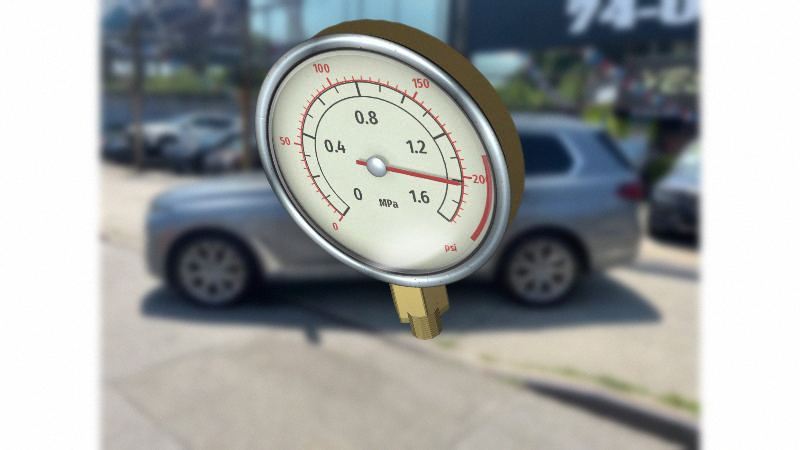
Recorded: 1.4,MPa
